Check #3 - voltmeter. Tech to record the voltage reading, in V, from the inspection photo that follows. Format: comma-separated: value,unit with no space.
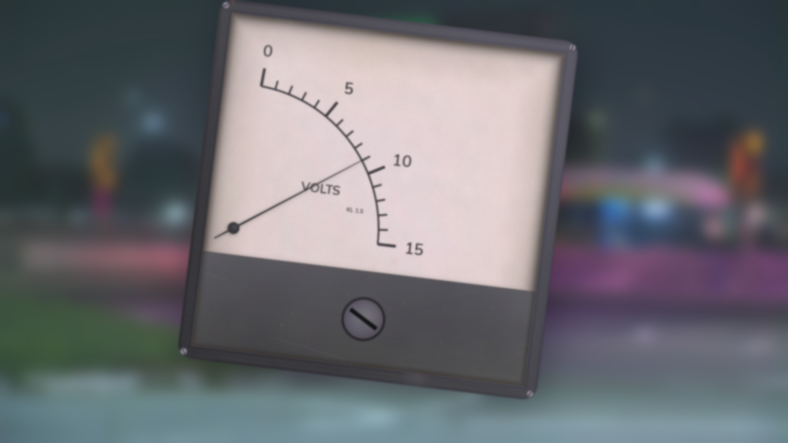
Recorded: 9,V
